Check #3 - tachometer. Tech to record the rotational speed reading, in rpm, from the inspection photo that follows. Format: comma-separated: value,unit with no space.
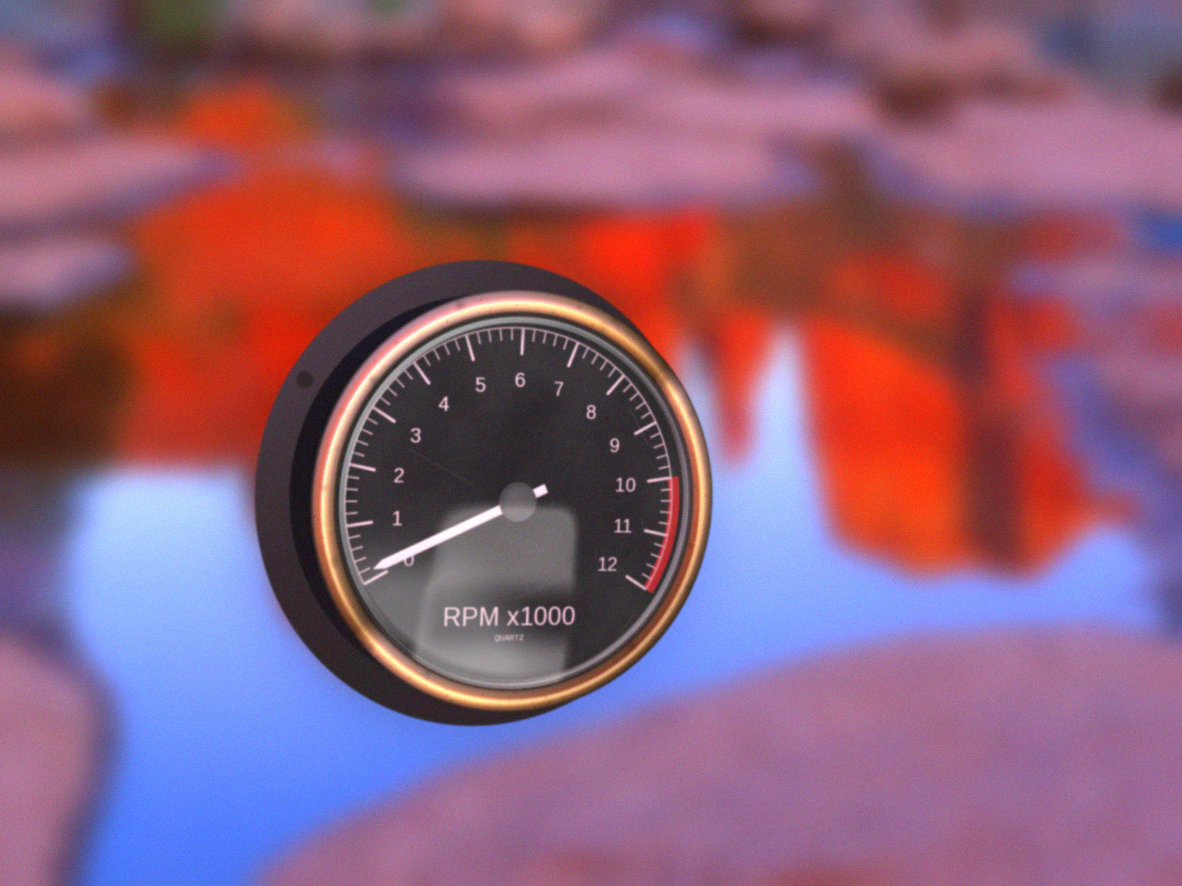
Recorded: 200,rpm
